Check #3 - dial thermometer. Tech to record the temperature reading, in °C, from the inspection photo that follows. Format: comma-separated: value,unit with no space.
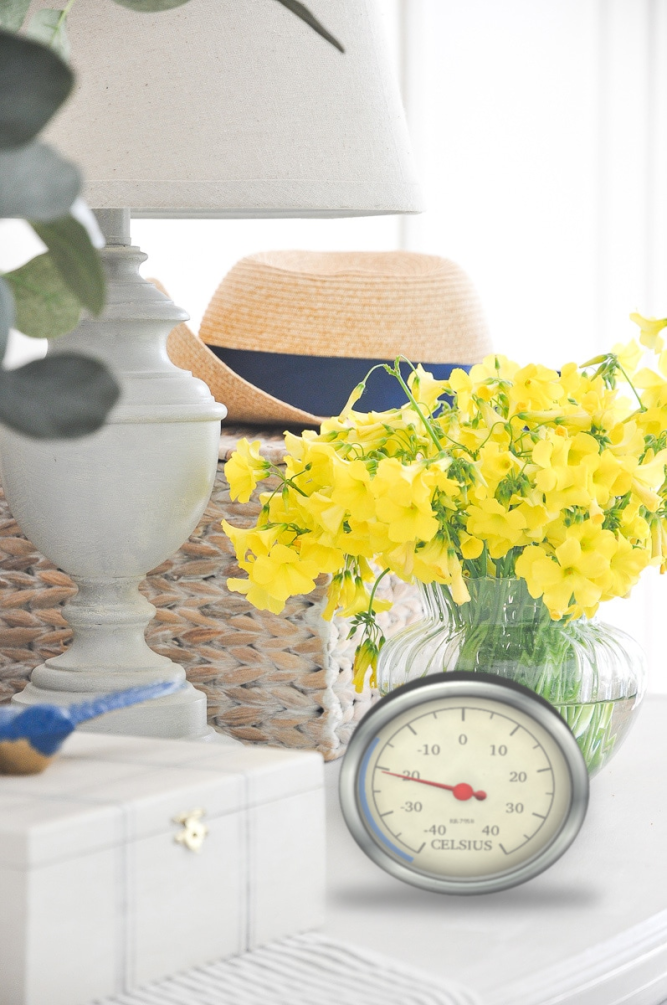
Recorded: -20,°C
